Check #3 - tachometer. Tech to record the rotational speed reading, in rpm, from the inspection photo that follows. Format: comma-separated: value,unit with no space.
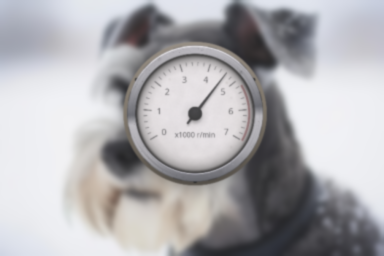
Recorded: 4600,rpm
